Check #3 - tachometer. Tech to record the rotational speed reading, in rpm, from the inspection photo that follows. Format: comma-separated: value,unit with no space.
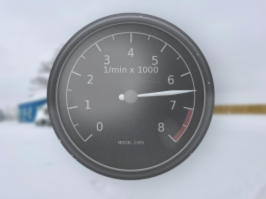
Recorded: 6500,rpm
